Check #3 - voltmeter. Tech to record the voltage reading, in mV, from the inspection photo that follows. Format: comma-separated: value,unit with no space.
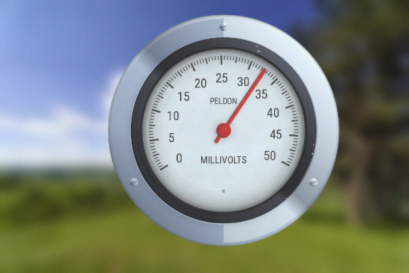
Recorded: 32.5,mV
